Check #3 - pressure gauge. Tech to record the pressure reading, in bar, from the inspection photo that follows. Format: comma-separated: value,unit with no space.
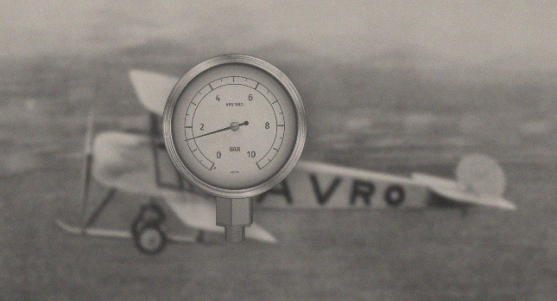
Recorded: 1.5,bar
